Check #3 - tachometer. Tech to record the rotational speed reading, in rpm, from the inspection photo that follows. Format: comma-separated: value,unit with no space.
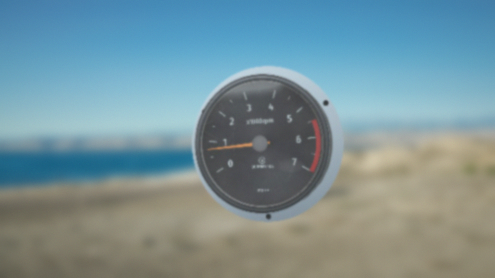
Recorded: 750,rpm
